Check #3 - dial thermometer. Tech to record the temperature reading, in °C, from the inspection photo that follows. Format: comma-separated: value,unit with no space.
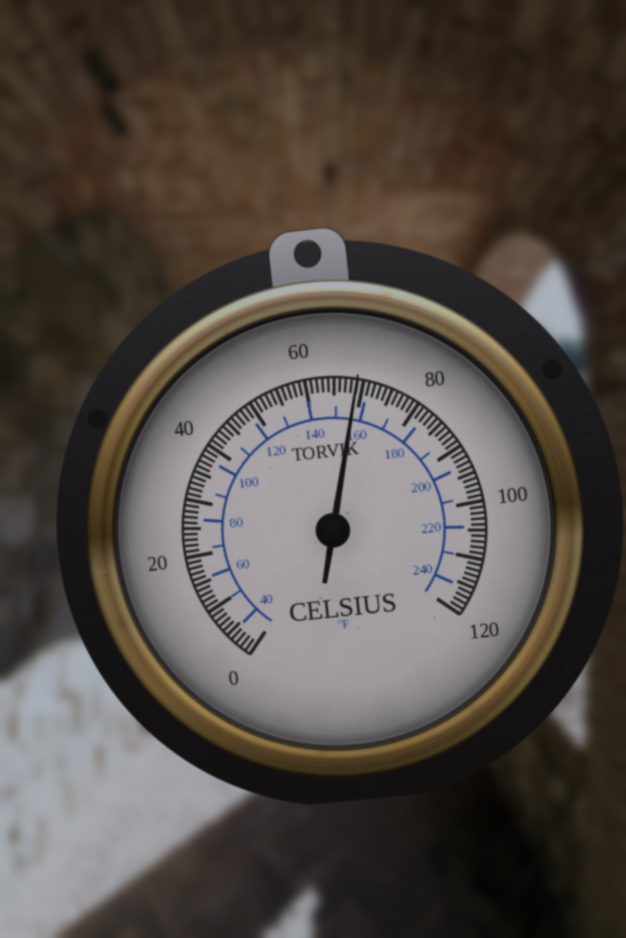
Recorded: 69,°C
